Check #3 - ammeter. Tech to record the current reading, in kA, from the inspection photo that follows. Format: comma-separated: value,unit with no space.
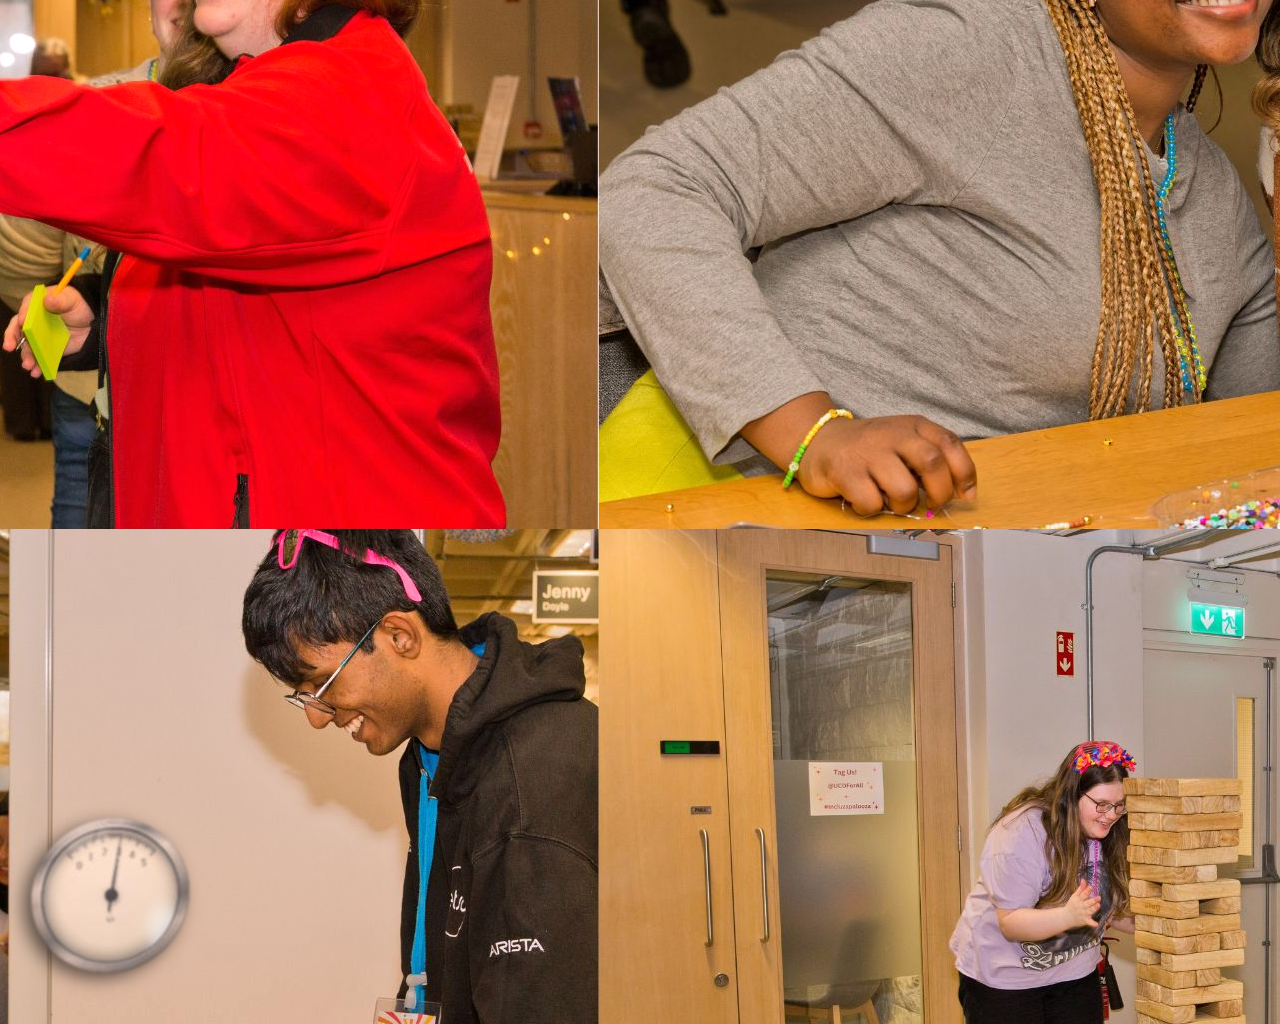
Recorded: 3,kA
